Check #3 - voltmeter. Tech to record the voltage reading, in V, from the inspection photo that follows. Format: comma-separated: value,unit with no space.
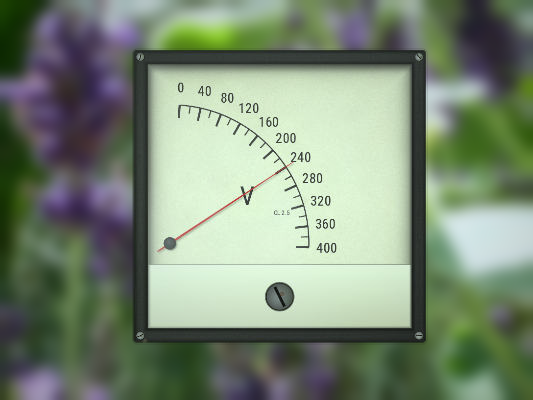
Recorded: 240,V
